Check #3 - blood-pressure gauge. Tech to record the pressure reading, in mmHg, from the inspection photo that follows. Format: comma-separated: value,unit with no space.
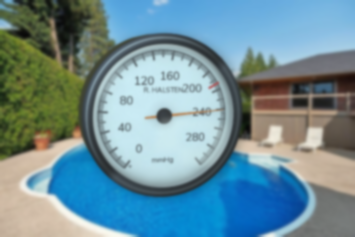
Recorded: 240,mmHg
